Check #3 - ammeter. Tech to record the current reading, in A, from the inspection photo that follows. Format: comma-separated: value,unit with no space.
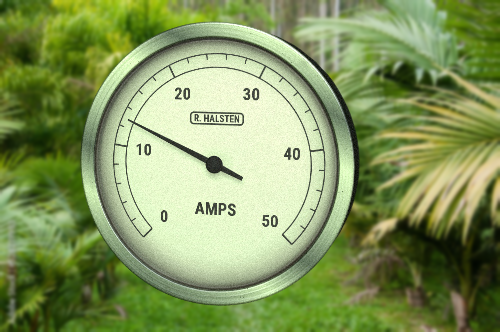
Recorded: 13,A
